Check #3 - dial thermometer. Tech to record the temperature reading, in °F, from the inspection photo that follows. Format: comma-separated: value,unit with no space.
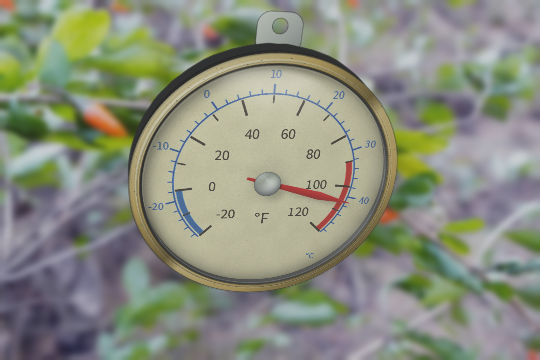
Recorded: 105,°F
